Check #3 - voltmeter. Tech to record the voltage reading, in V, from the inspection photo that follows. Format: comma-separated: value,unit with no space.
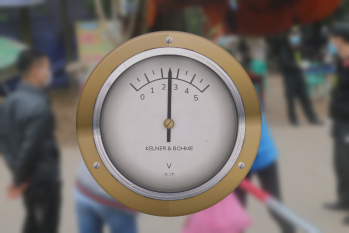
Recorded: 2.5,V
